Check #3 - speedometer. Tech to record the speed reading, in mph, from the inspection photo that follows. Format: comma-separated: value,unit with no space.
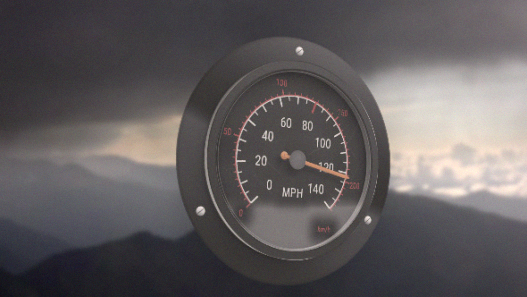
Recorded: 122.5,mph
